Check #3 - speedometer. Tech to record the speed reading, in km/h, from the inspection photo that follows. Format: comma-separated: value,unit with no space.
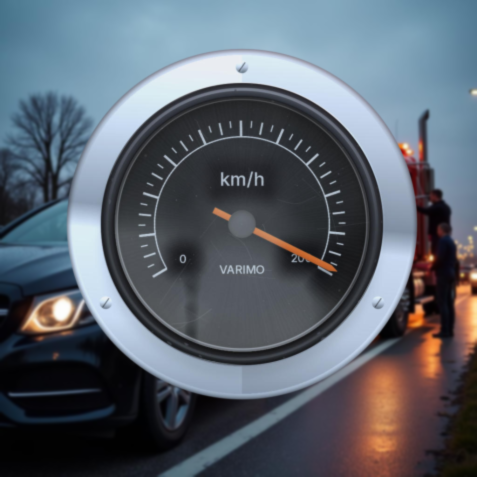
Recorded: 197.5,km/h
